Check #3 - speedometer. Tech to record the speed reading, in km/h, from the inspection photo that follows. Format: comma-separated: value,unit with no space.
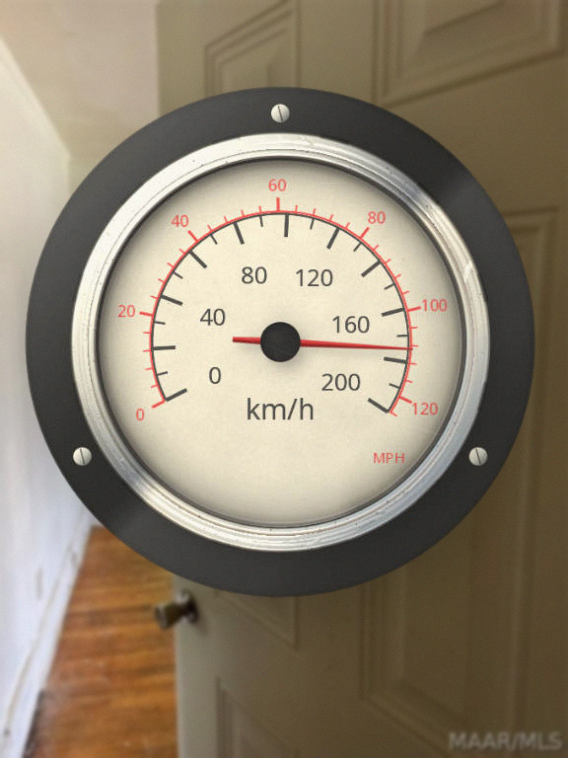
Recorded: 175,km/h
